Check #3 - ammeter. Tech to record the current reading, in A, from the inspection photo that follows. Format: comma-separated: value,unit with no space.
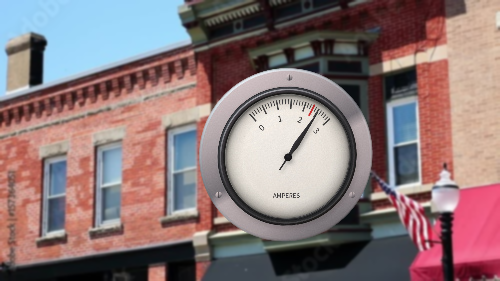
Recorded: 2.5,A
